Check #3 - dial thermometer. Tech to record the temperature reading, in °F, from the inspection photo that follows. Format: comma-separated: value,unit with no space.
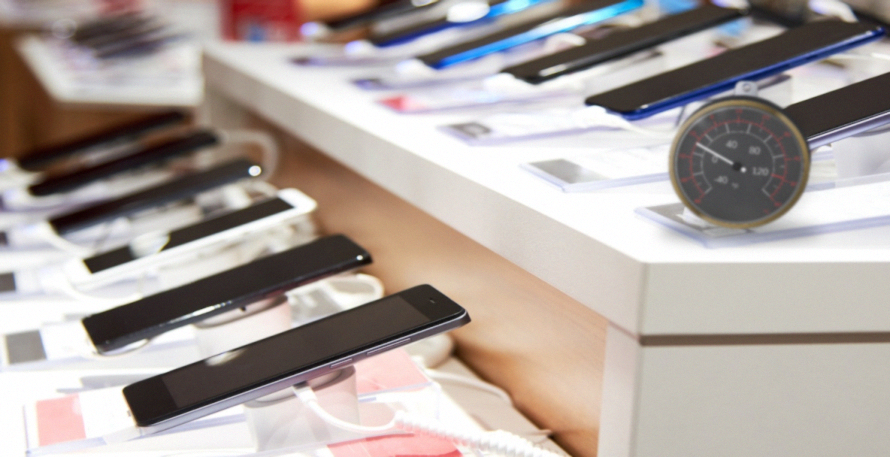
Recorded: 10,°F
